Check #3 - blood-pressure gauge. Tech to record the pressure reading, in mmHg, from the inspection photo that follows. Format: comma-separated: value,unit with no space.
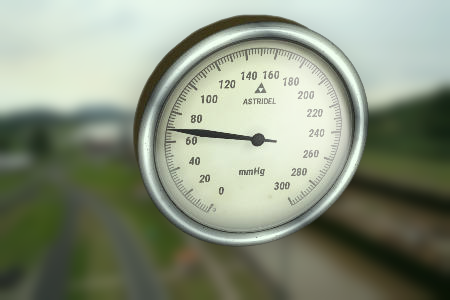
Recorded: 70,mmHg
